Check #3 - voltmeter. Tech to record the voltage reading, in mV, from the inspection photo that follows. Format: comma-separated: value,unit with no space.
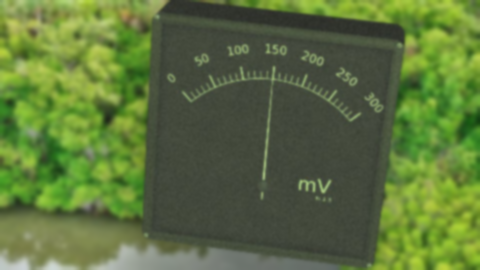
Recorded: 150,mV
